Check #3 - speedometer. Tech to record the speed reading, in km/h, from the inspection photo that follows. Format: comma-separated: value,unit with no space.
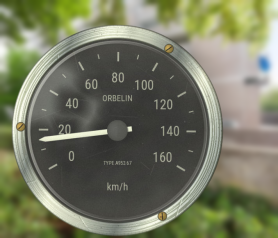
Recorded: 15,km/h
